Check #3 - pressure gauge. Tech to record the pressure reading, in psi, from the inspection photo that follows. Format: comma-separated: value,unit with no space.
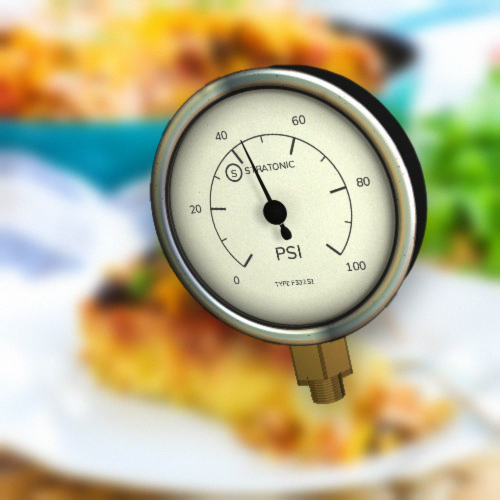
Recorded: 45,psi
